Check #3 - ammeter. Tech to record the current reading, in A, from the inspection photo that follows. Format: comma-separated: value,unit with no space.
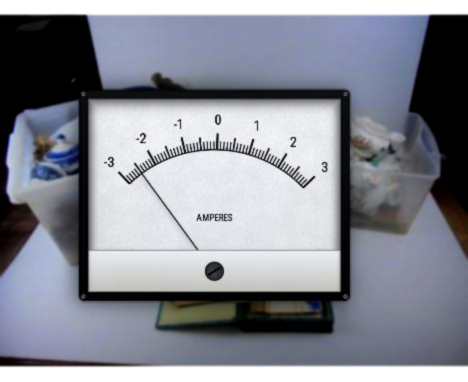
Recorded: -2.5,A
